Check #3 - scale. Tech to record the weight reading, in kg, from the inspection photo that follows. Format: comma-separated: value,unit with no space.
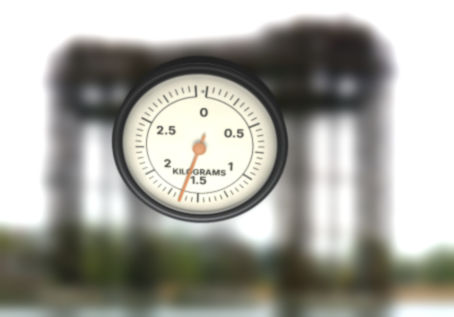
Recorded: 1.65,kg
